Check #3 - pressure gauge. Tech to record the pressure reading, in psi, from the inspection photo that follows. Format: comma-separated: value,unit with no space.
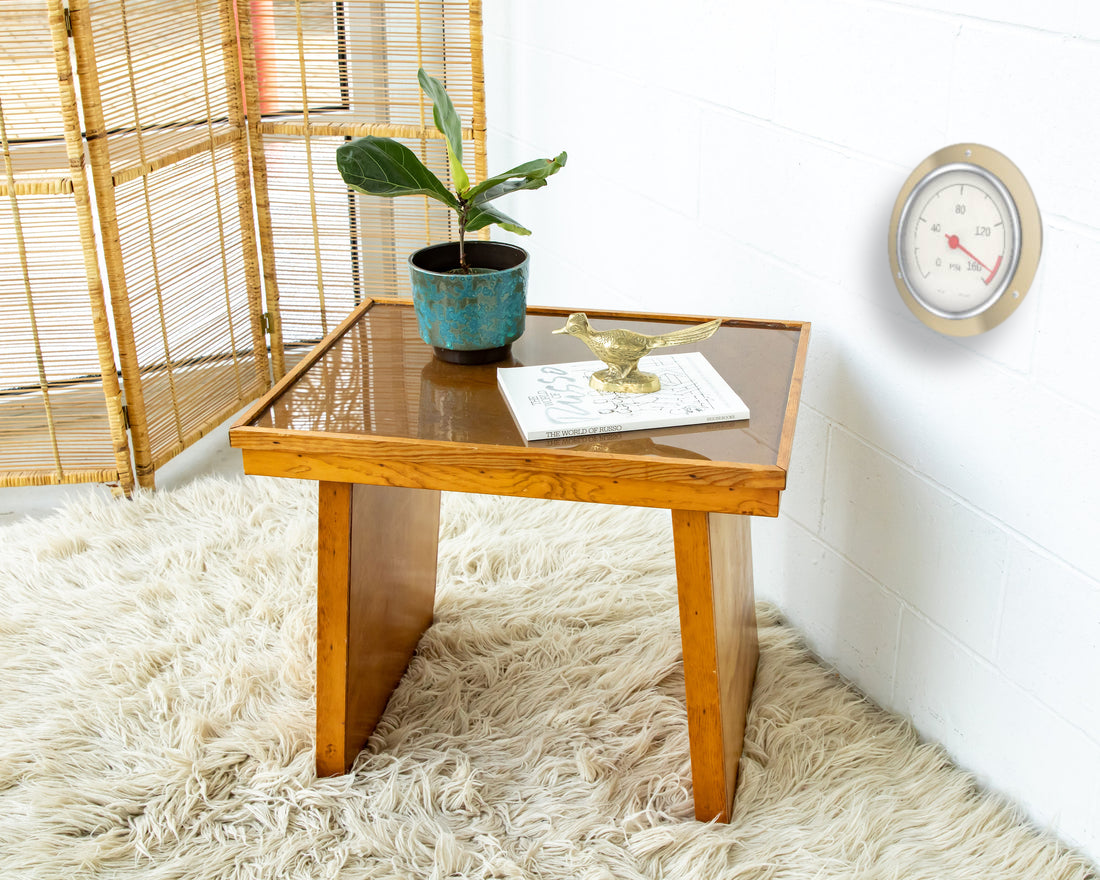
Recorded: 150,psi
